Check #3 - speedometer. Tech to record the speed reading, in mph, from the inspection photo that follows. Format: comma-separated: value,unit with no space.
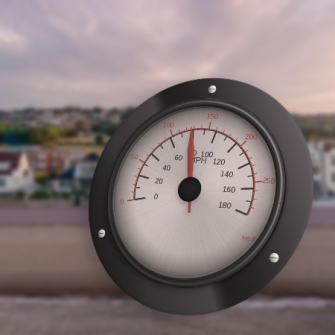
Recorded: 80,mph
